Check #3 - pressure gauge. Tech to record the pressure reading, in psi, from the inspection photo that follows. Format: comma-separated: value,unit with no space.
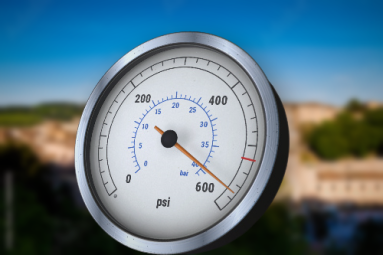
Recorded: 570,psi
